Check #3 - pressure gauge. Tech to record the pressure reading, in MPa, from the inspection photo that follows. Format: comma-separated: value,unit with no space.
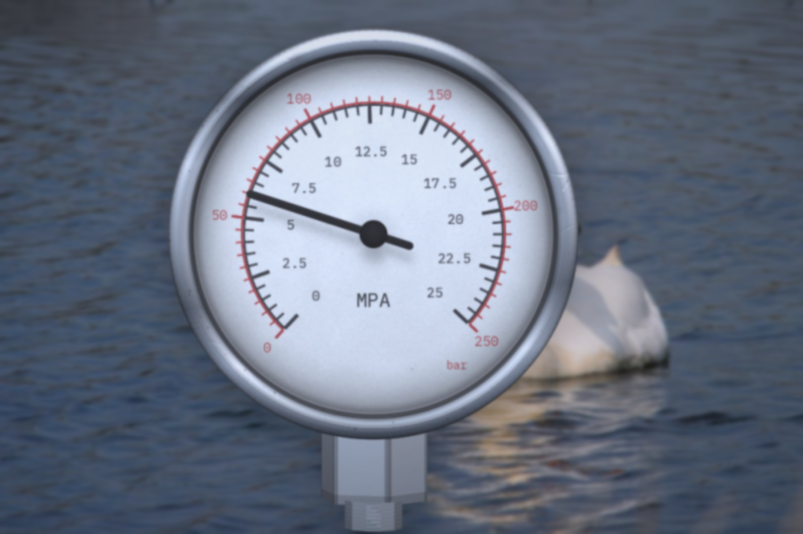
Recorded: 6,MPa
